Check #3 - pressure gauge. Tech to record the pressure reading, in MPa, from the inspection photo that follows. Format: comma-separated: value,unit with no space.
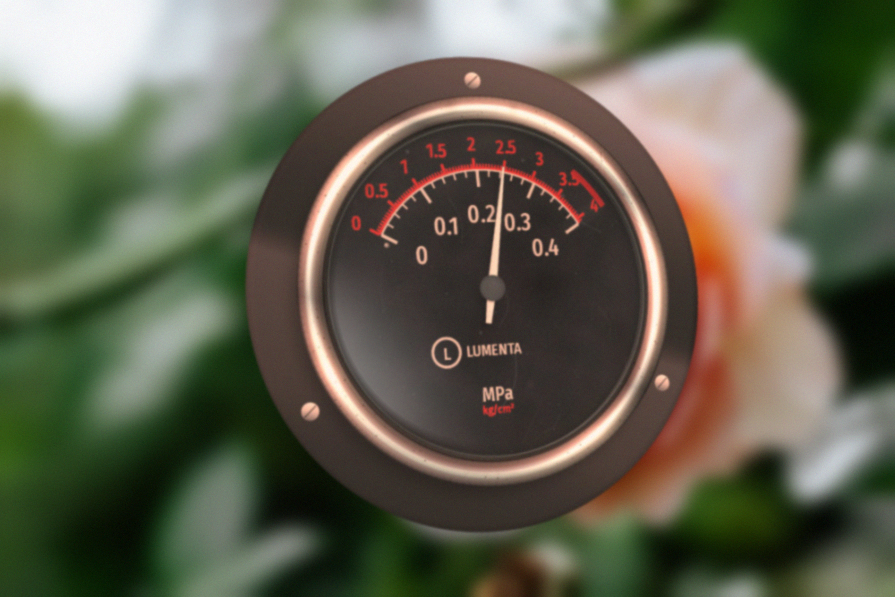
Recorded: 0.24,MPa
